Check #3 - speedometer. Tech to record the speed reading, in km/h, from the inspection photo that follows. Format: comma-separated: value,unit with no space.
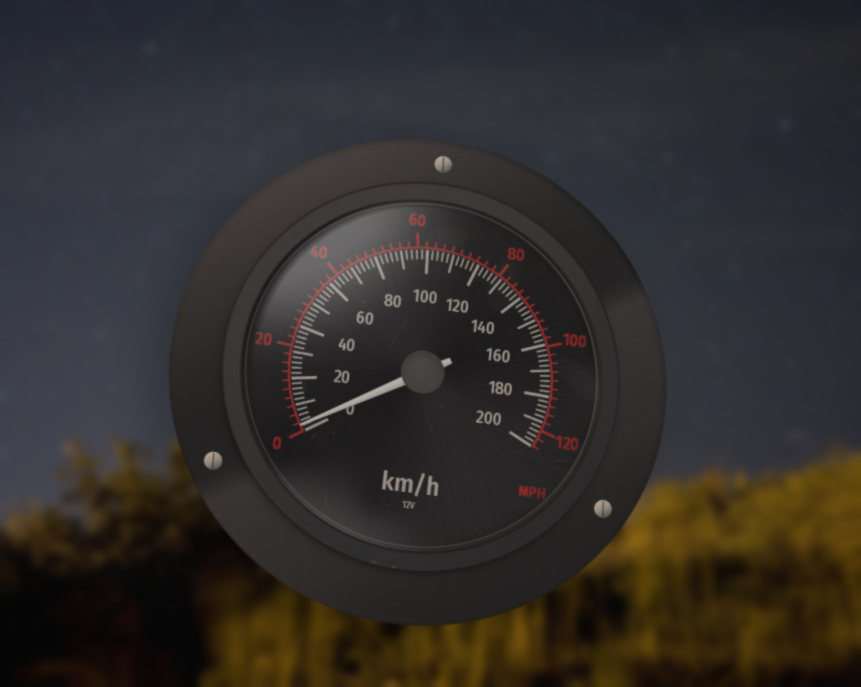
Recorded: 2,km/h
